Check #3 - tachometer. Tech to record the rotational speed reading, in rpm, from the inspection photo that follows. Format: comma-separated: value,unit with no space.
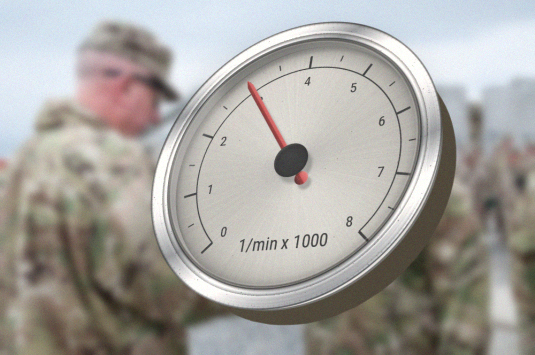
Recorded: 3000,rpm
